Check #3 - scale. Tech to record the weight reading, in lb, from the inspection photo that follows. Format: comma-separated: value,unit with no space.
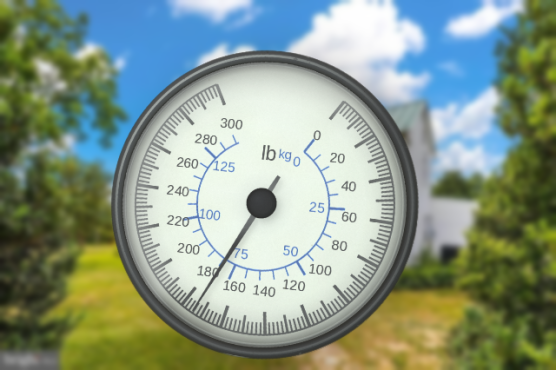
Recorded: 174,lb
